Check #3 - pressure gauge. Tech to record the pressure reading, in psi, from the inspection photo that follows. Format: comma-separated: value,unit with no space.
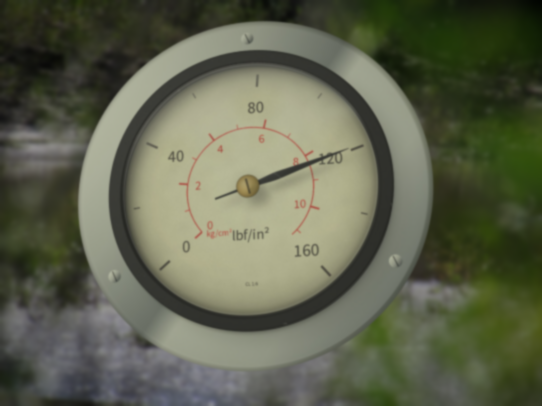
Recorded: 120,psi
